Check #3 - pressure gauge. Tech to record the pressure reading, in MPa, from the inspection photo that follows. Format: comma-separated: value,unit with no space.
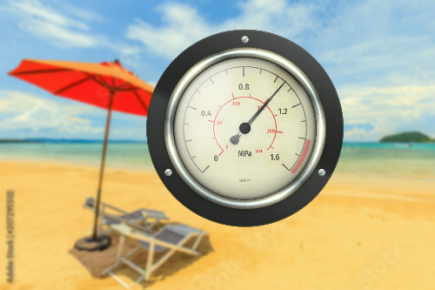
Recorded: 1.05,MPa
